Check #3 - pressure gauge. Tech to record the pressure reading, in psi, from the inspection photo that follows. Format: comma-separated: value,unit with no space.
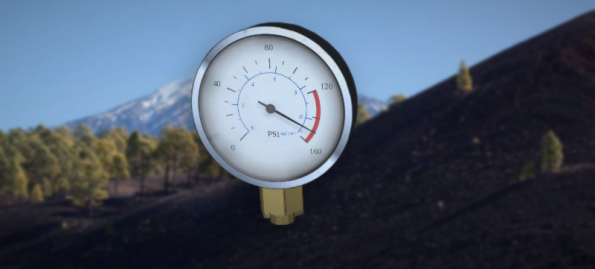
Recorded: 150,psi
